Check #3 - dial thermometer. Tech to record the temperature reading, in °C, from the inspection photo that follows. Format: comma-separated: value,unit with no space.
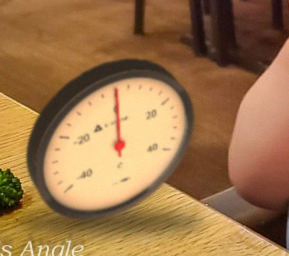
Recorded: 0,°C
